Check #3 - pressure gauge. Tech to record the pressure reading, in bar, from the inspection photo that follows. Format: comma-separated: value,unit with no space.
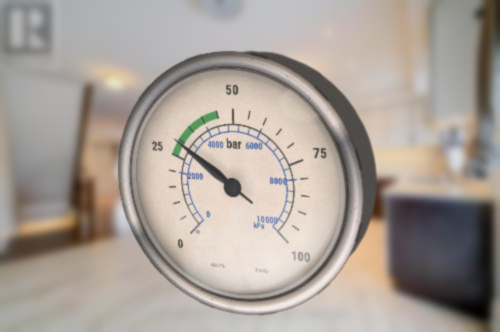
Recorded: 30,bar
